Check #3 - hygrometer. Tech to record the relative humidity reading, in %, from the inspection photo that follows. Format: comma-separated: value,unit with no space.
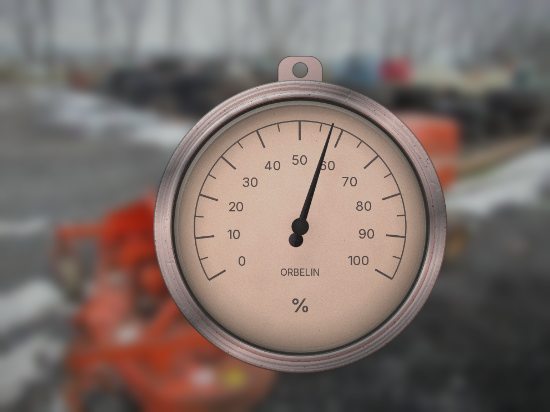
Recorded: 57.5,%
